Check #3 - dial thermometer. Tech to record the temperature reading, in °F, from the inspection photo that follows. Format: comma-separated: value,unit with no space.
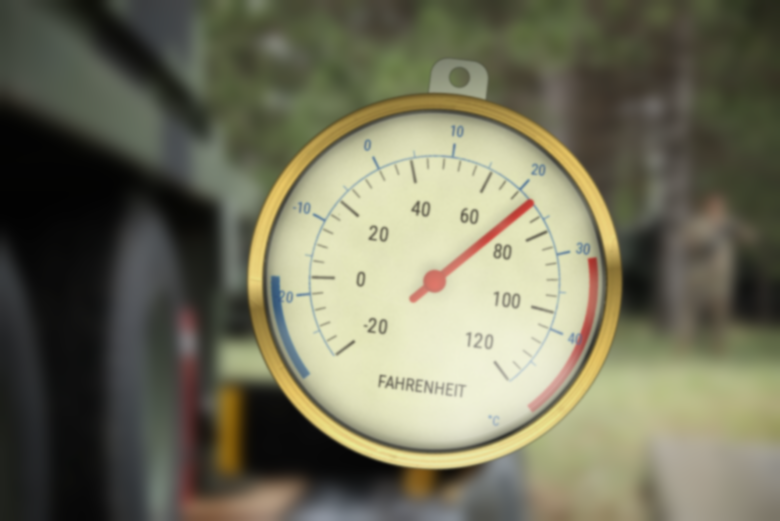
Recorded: 72,°F
